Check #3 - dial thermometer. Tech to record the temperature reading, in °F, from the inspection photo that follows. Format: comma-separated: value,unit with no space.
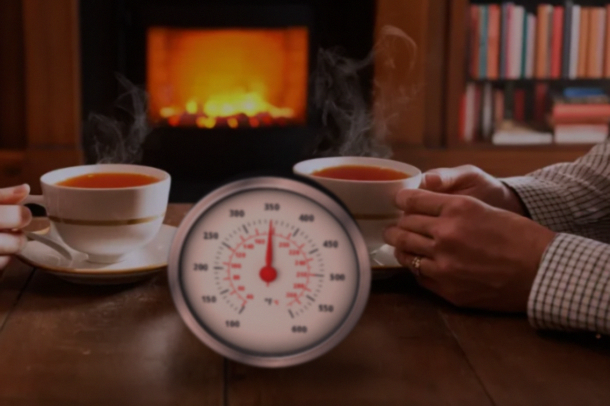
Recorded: 350,°F
